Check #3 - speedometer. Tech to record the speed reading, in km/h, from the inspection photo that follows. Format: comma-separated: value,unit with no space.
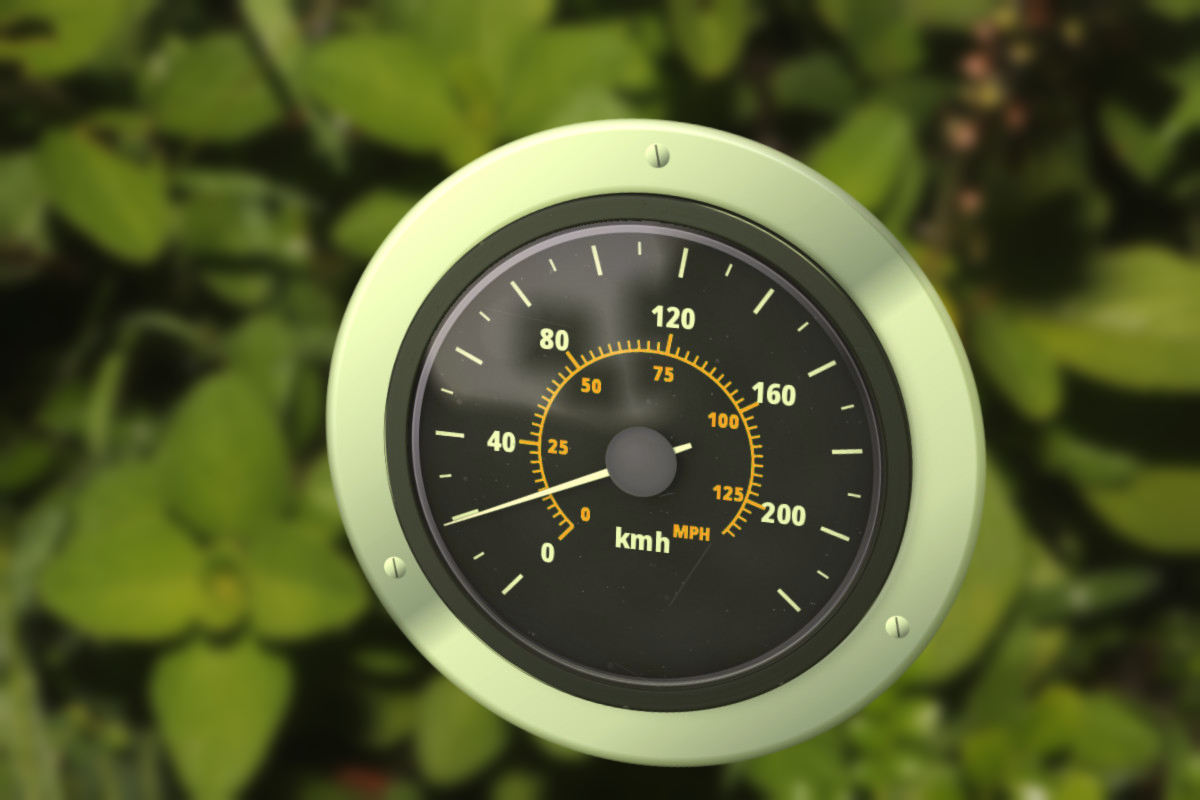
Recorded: 20,km/h
